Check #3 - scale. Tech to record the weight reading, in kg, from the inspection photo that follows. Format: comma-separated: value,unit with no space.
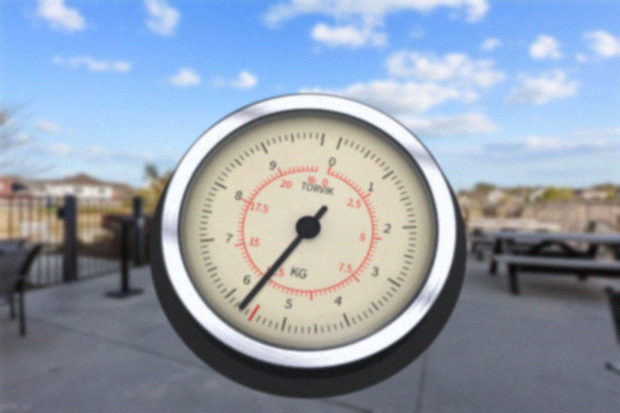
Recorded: 5.7,kg
